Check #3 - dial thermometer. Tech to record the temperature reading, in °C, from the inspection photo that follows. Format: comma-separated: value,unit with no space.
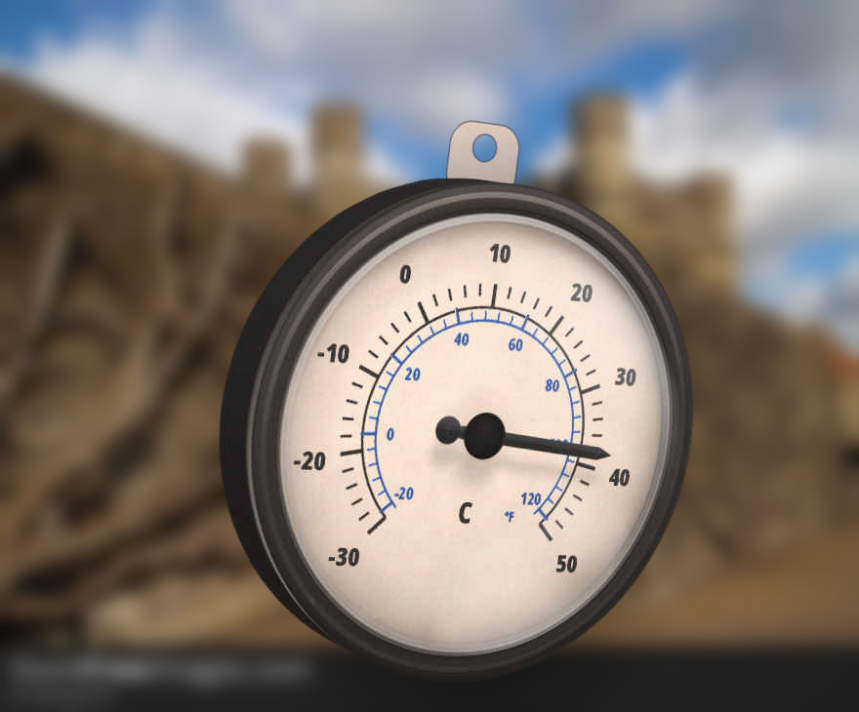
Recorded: 38,°C
